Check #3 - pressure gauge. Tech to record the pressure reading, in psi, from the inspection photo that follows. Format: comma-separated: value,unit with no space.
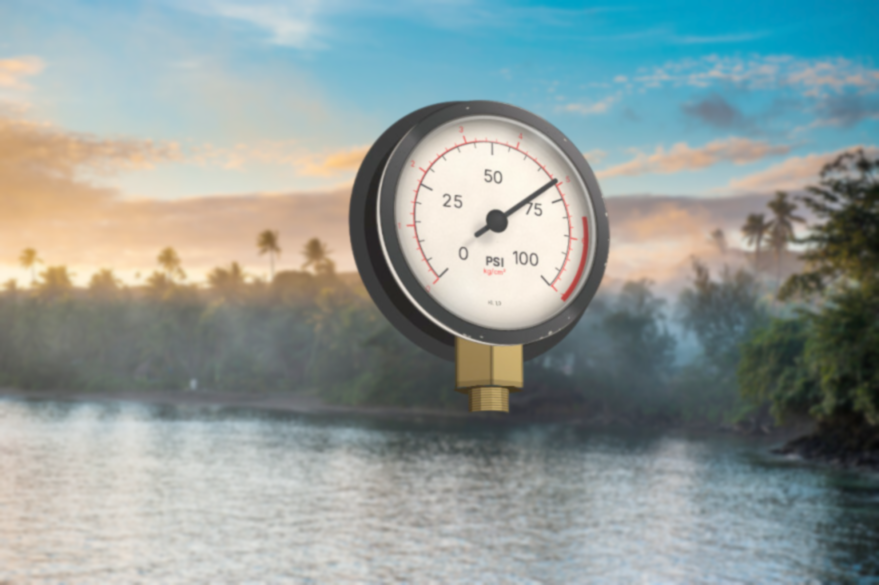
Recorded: 70,psi
